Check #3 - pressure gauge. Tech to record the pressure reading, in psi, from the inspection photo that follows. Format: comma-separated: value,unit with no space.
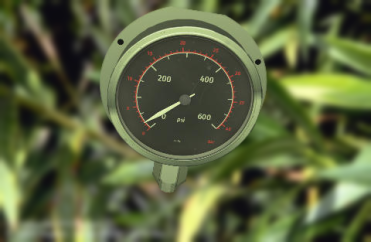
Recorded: 25,psi
